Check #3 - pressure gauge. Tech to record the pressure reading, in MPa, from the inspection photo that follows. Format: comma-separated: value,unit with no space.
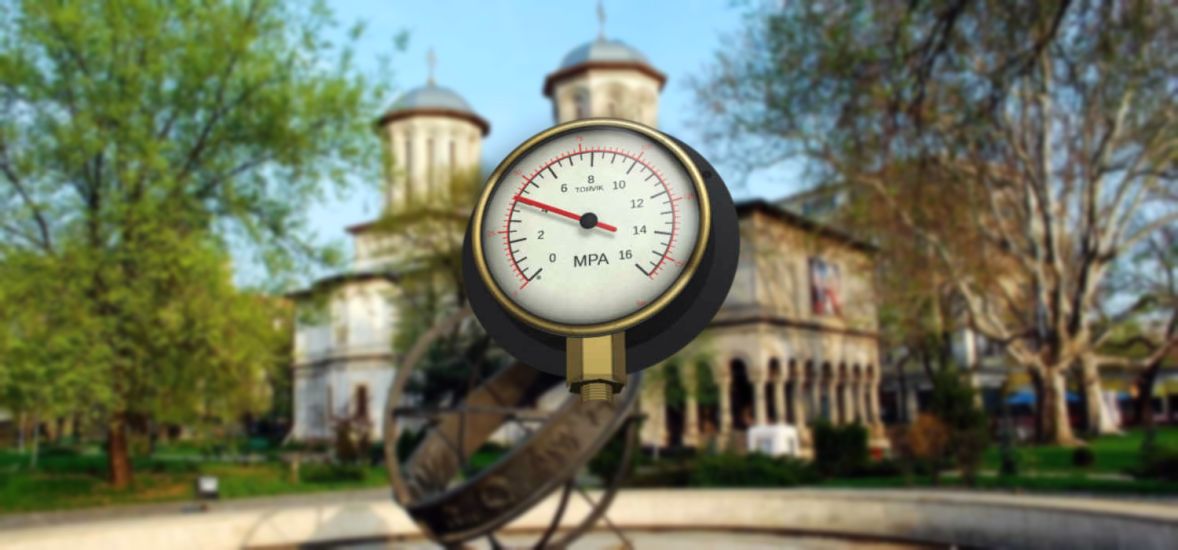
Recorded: 4,MPa
